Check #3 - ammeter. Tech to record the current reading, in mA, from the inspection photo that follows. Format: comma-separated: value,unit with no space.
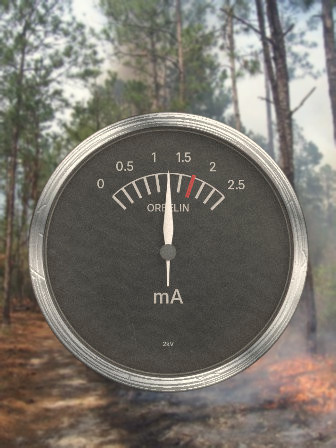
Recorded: 1.25,mA
